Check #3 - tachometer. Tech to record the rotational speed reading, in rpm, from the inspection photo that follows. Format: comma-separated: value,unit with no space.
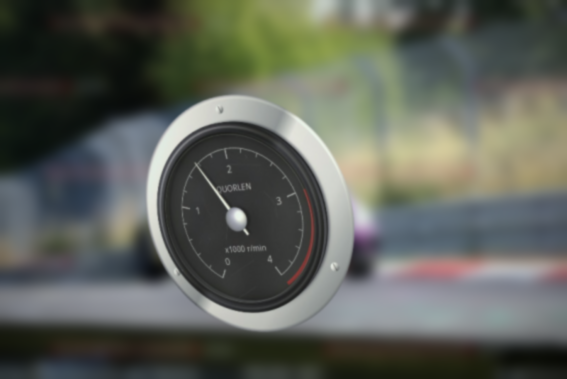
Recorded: 1600,rpm
